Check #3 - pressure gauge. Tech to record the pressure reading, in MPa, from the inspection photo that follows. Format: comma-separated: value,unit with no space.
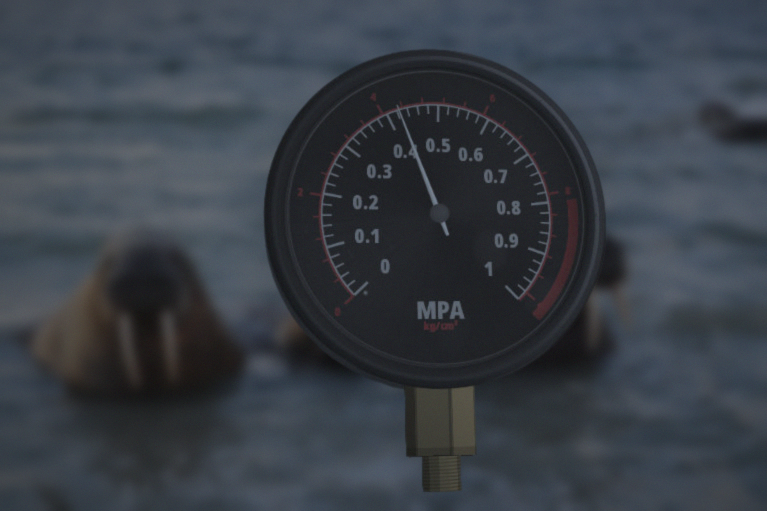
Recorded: 0.42,MPa
